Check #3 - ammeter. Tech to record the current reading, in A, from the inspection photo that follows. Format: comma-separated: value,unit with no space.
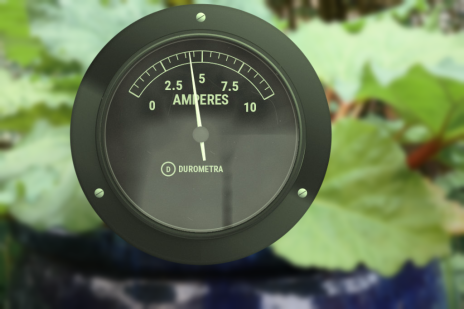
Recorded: 4.25,A
